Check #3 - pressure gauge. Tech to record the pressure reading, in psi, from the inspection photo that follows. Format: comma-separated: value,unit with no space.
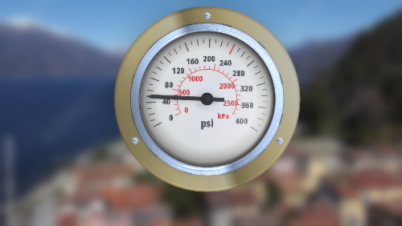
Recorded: 50,psi
